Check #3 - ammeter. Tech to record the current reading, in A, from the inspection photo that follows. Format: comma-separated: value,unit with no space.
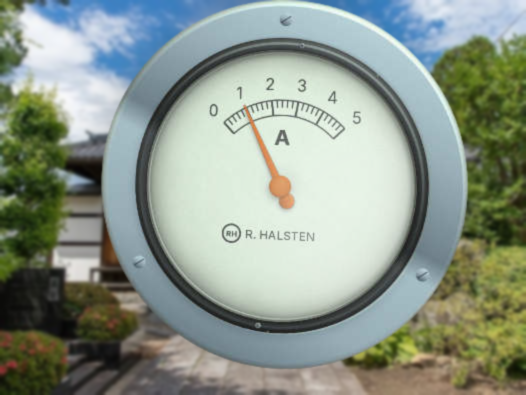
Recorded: 1,A
